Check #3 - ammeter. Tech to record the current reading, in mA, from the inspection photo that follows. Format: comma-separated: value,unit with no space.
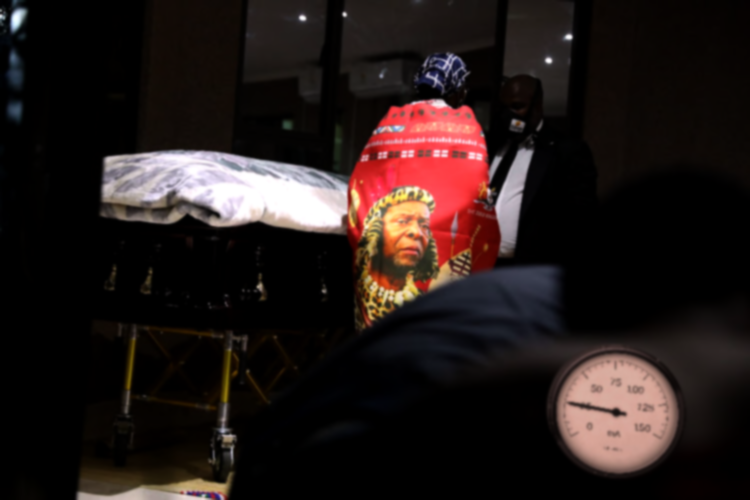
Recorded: 25,mA
